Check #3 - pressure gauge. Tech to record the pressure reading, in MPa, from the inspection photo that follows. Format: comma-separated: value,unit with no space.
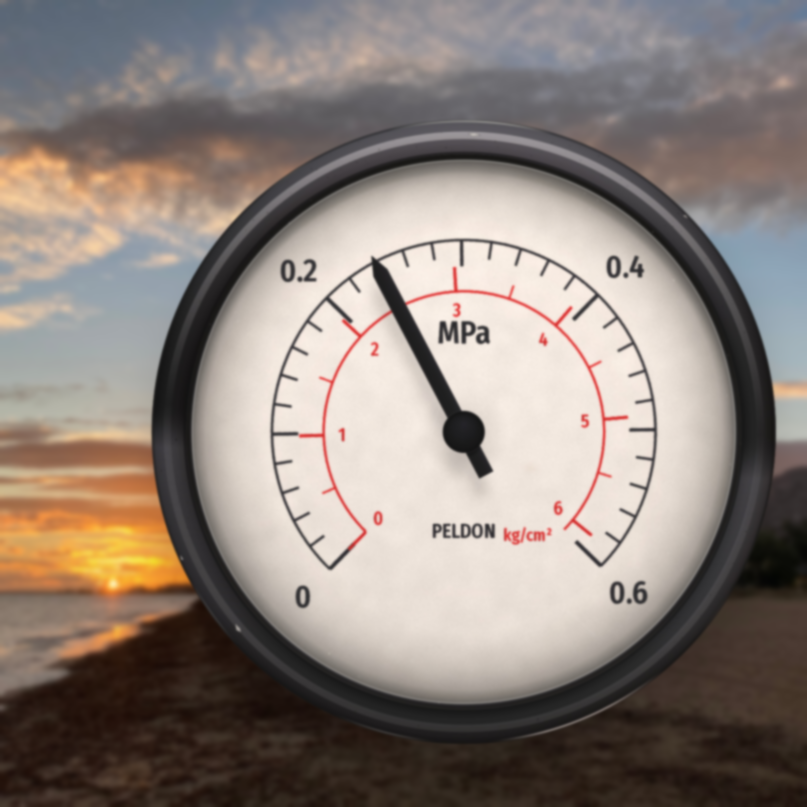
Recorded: 0.24,MPa
